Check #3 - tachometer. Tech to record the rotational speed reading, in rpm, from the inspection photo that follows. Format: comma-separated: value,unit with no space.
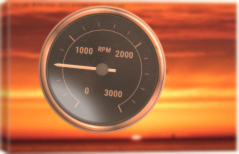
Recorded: 600,rpm
